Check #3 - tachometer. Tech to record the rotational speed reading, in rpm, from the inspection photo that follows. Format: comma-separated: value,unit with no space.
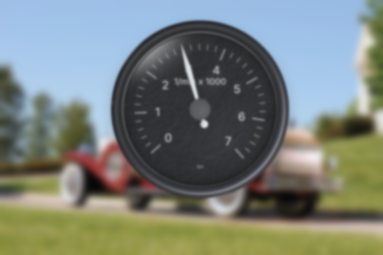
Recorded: 3000,rpm
